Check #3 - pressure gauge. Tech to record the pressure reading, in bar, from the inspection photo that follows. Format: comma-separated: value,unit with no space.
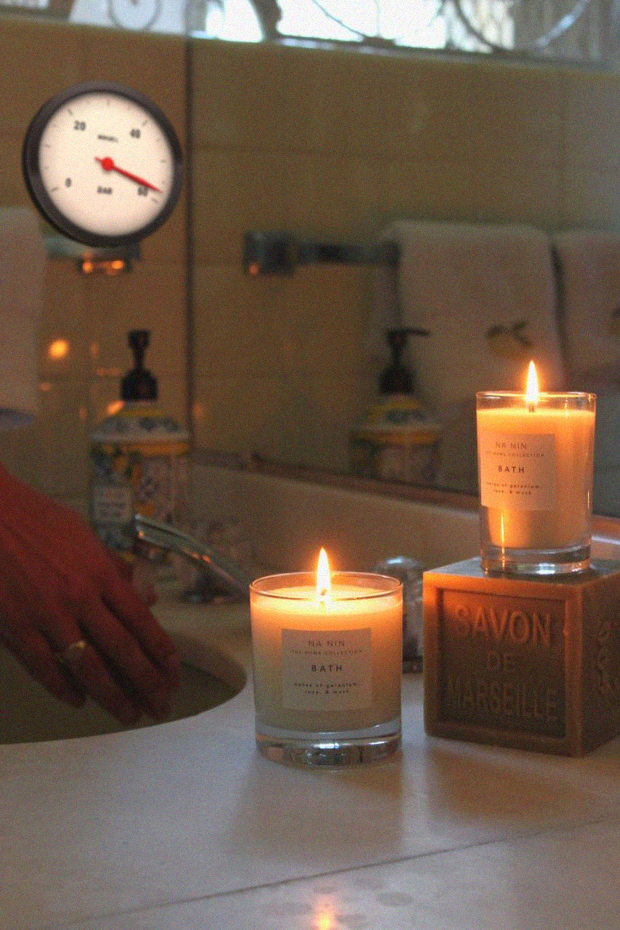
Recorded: 57.5,bar
